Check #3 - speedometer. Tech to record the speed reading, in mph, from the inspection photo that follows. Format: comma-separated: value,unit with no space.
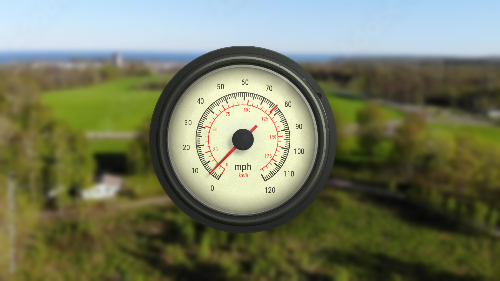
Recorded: 5,mph
